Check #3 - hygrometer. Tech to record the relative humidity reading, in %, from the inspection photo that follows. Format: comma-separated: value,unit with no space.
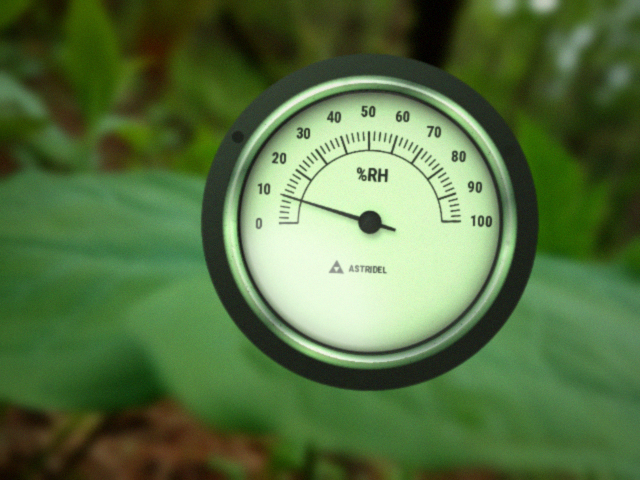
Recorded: 10,%
